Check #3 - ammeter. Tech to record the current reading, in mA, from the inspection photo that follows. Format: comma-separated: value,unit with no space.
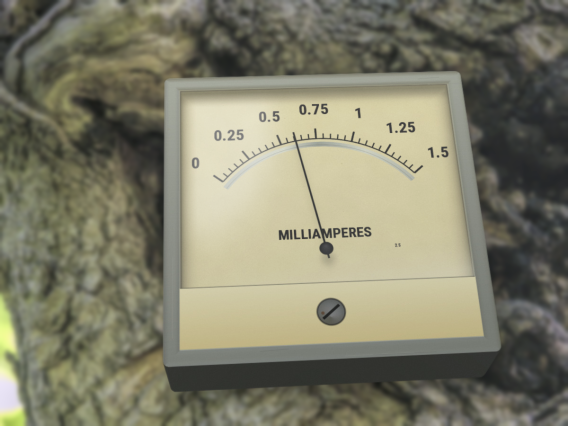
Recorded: 0.6,mA
